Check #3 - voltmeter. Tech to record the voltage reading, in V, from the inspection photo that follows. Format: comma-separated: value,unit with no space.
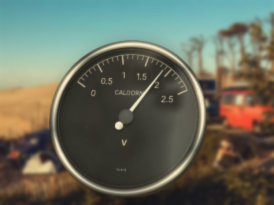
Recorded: 1.9,V
